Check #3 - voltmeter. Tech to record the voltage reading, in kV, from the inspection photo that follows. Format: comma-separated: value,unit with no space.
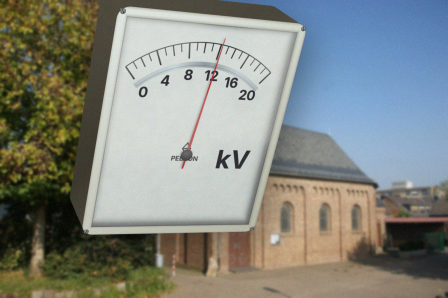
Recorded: 12,kV
